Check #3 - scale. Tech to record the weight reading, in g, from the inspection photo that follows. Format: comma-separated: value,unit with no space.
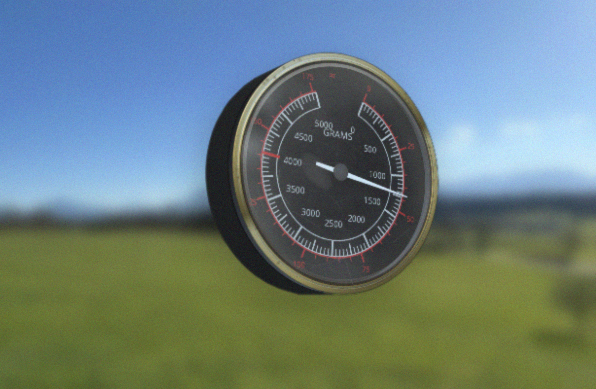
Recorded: 1250,g
